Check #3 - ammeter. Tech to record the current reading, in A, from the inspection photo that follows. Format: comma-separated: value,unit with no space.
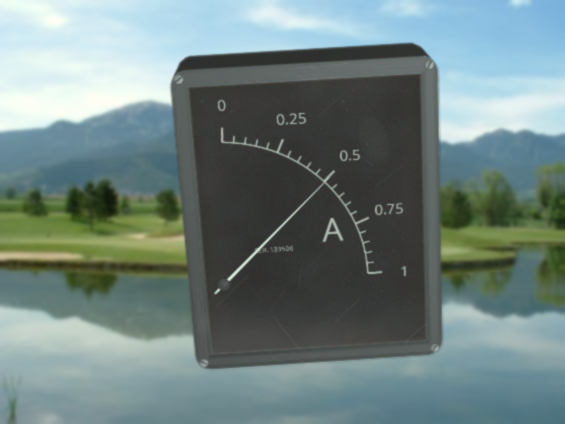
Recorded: 0.5,A
